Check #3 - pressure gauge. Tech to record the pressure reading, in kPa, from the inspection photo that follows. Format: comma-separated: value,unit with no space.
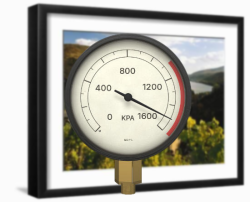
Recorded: 1500,kPa
